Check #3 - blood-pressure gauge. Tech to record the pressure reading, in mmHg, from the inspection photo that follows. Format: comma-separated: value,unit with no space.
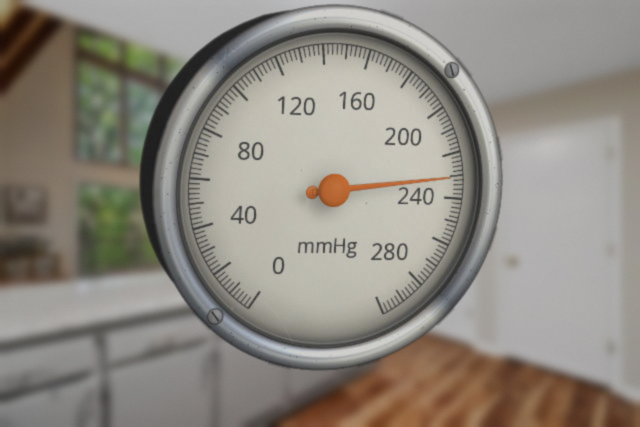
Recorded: 230,mmHg
